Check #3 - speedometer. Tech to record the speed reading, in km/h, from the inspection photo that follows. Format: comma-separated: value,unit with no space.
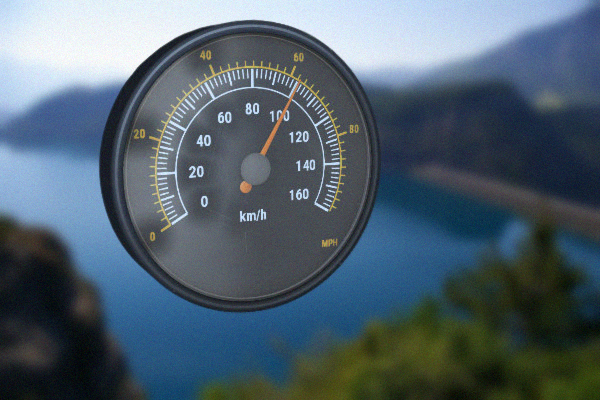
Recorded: 100,km/h
